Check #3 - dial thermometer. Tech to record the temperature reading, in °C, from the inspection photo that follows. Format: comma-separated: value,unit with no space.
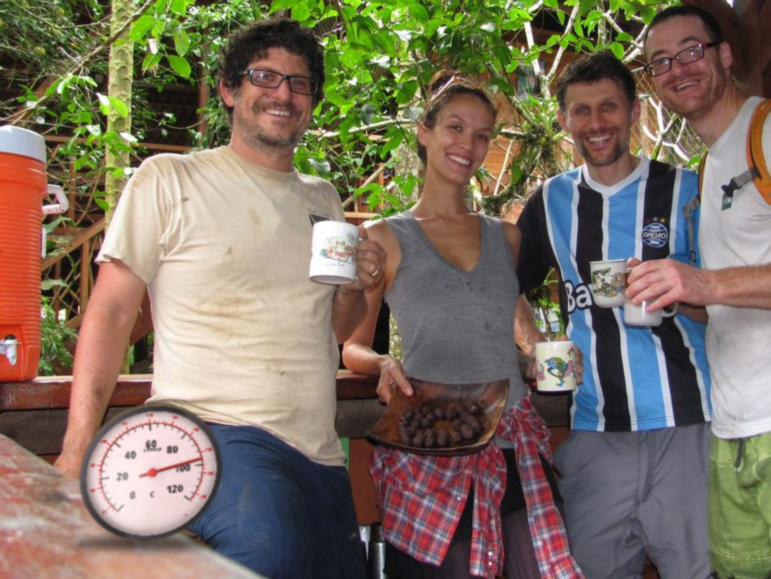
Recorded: 96,°C
